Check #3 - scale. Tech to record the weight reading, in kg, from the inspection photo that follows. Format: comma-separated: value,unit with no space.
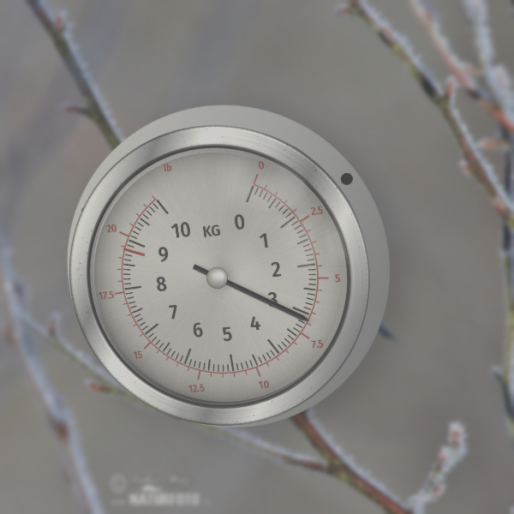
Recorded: 3.1,kg
